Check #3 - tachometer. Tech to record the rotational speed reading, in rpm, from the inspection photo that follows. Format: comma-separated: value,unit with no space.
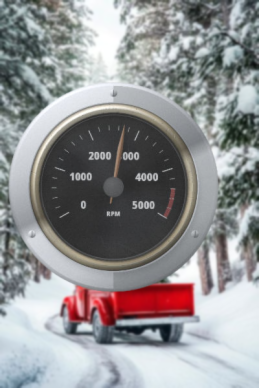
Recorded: 2700,rpm
